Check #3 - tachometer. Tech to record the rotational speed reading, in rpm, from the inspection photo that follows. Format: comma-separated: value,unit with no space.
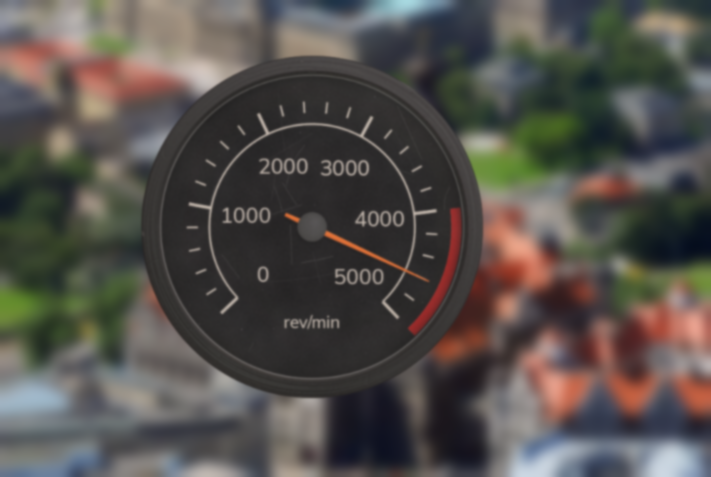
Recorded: 4600,rpm
